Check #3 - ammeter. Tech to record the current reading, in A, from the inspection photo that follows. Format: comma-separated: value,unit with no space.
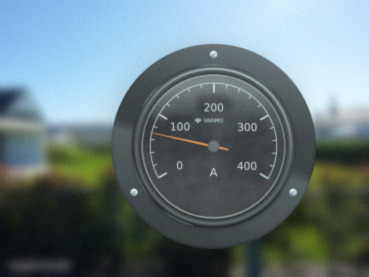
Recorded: 70,A
